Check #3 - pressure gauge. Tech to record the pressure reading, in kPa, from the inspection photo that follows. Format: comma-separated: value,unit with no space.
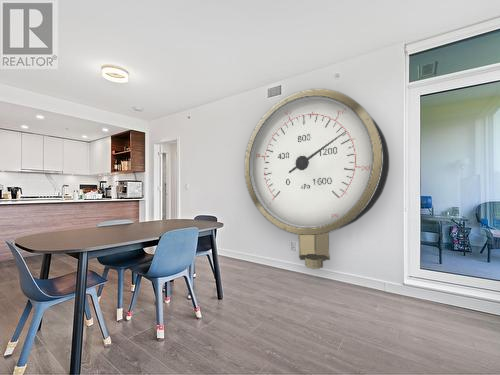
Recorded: 1150,kPa
